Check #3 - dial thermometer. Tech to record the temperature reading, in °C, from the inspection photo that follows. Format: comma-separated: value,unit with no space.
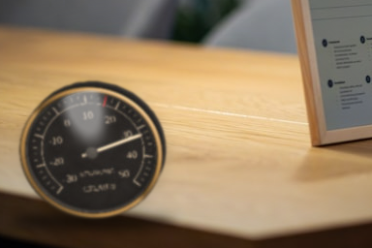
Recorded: 32,°C
